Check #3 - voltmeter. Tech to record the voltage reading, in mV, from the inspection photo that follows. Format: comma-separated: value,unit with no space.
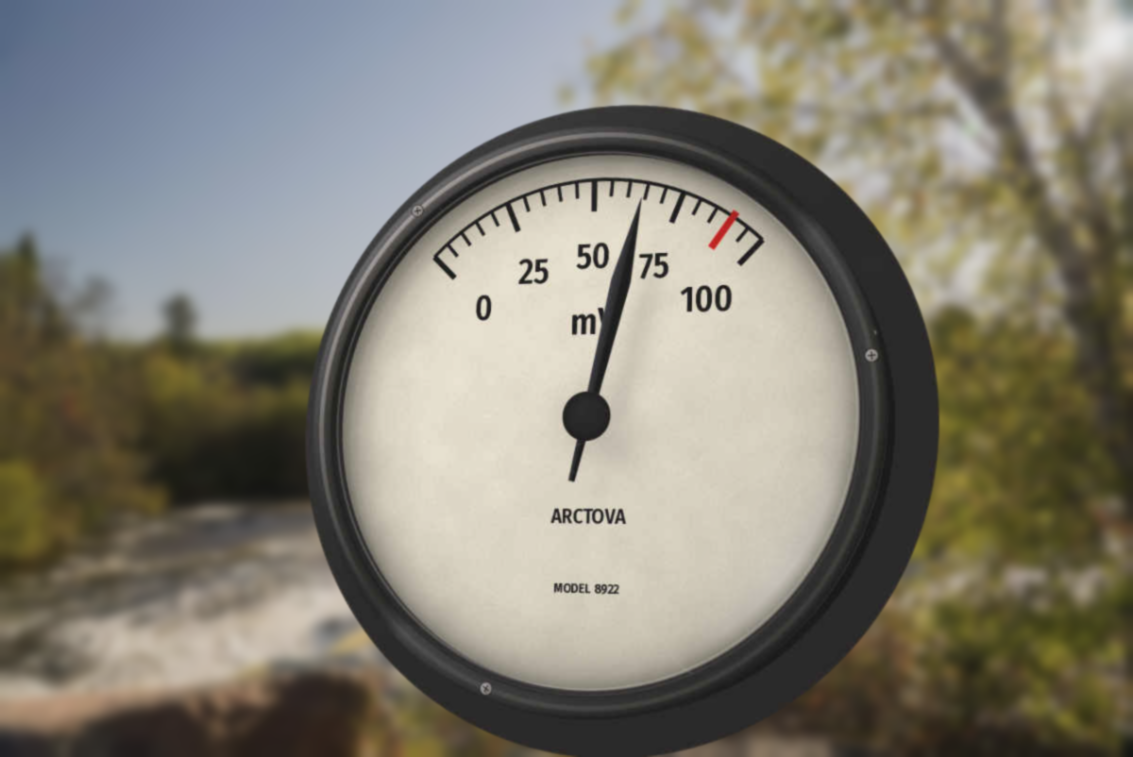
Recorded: 65,mV
